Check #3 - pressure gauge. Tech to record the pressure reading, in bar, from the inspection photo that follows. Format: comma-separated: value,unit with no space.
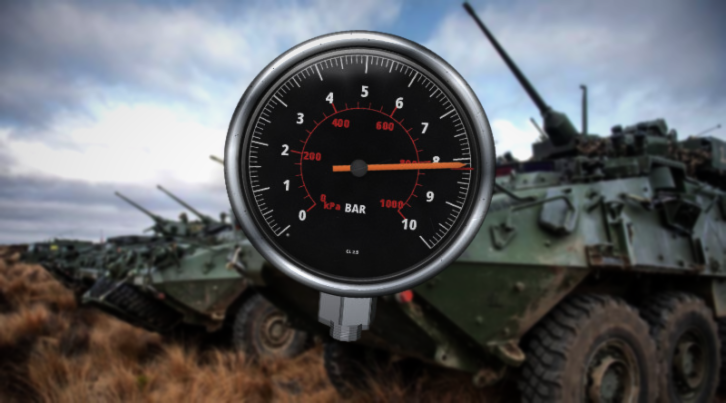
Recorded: 8.1,bar
